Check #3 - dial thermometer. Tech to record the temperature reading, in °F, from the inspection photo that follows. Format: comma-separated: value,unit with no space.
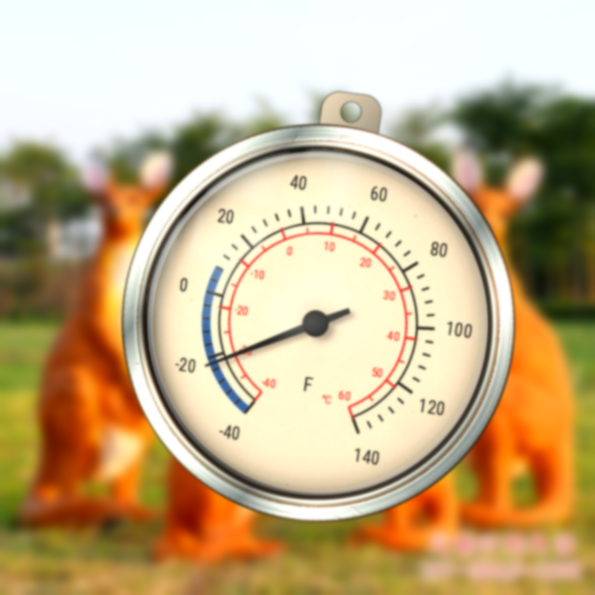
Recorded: -22,°F
